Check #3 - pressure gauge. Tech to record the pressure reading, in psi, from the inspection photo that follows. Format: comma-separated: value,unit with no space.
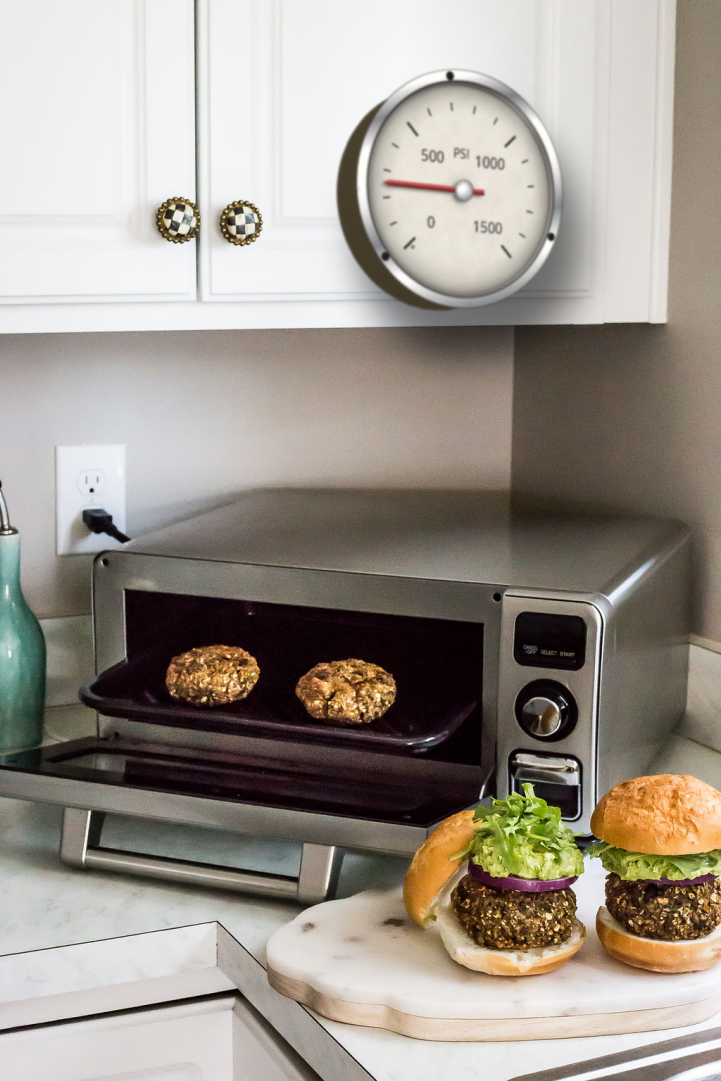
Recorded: 250,psi
